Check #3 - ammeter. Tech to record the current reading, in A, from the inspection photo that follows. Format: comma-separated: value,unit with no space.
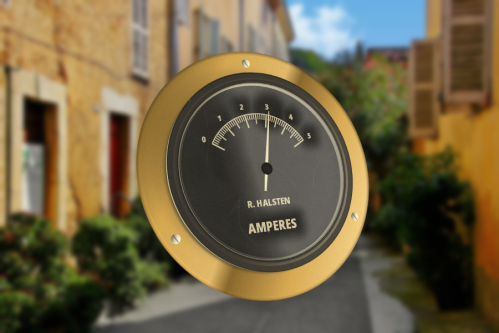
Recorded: 3,A
